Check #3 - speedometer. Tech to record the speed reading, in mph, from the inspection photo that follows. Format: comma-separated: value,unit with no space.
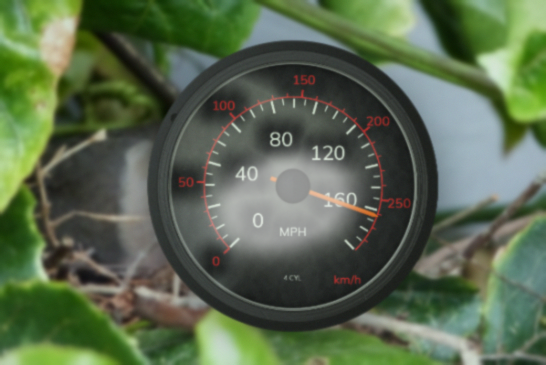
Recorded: 162.5,mph
